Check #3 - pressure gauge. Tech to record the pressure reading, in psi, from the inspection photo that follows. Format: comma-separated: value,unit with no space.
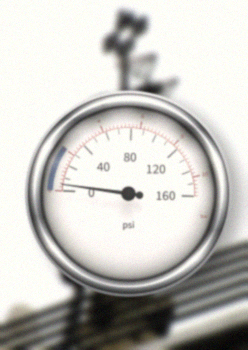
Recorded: 5,psi
